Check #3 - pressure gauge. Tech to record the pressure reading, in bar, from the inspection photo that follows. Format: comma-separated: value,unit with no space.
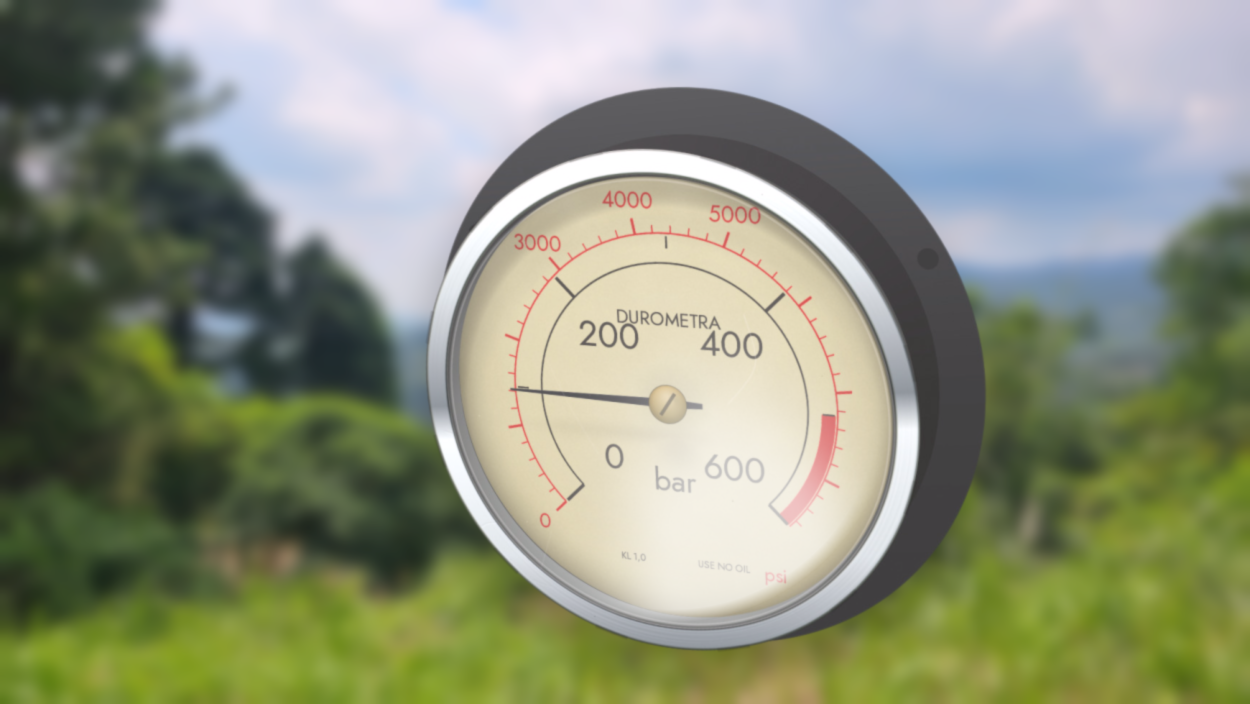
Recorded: 100,bar
